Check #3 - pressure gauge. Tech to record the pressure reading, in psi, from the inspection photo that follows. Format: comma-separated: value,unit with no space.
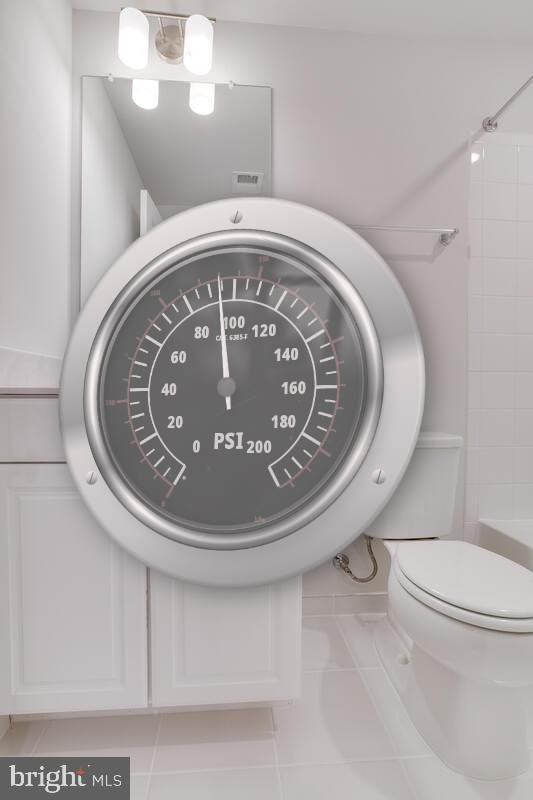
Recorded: 95,psi
